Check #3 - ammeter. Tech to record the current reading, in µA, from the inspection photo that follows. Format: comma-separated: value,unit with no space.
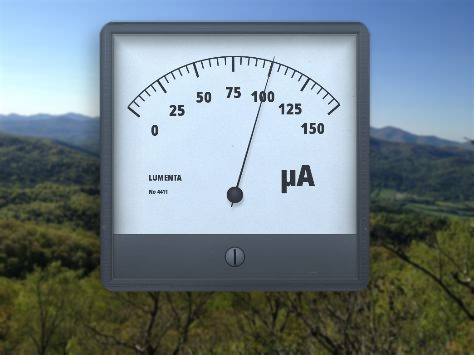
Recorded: 100,µA
